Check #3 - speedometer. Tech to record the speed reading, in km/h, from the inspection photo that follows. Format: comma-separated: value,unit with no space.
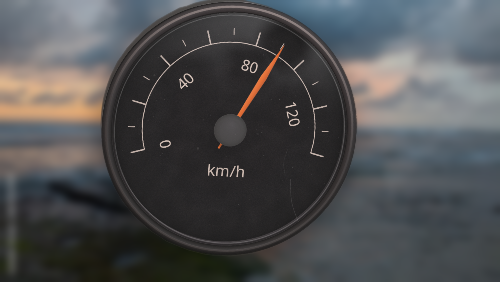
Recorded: 90,km/h
